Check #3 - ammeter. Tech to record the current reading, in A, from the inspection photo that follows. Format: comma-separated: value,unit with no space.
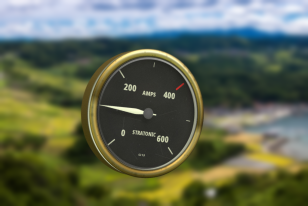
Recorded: 100,A
